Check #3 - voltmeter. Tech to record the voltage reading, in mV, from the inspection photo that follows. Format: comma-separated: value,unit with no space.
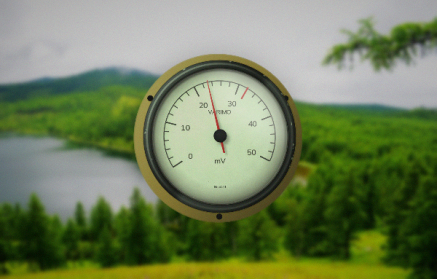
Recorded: 23,mV
